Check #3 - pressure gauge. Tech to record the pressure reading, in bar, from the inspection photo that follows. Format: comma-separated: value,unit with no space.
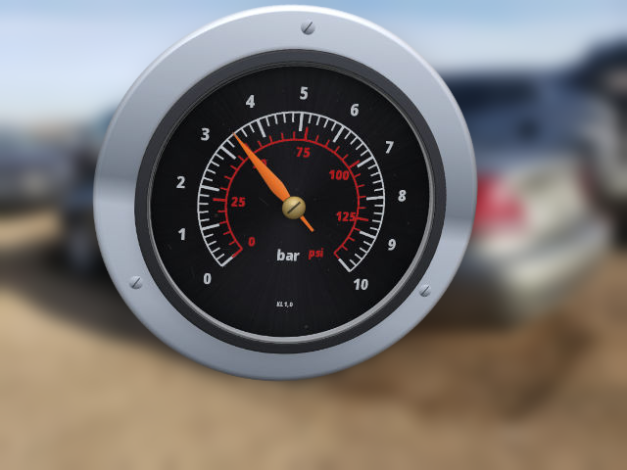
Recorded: 3.4,bar
